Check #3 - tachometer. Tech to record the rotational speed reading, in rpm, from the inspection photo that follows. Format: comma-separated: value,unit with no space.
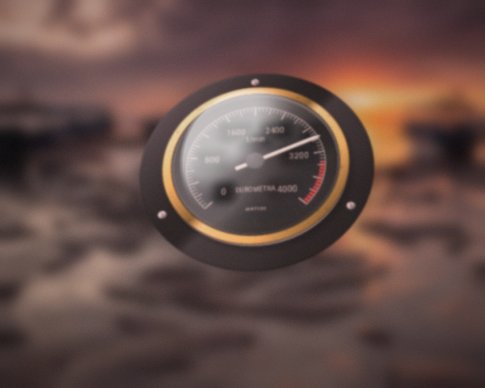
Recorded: 3000,rpm
